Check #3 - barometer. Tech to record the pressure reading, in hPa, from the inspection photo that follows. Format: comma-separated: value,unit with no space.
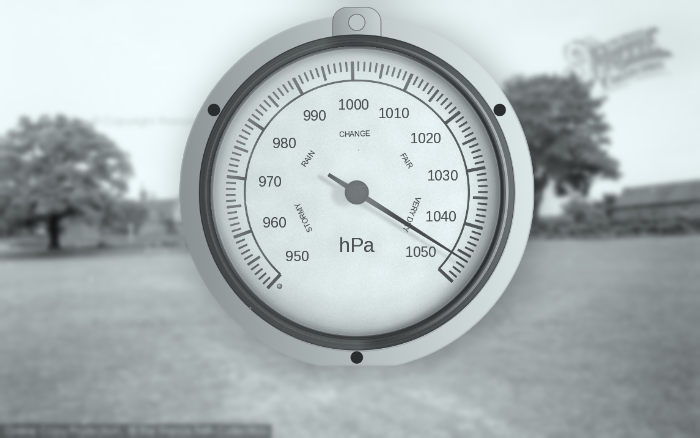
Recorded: 1046,hPa
